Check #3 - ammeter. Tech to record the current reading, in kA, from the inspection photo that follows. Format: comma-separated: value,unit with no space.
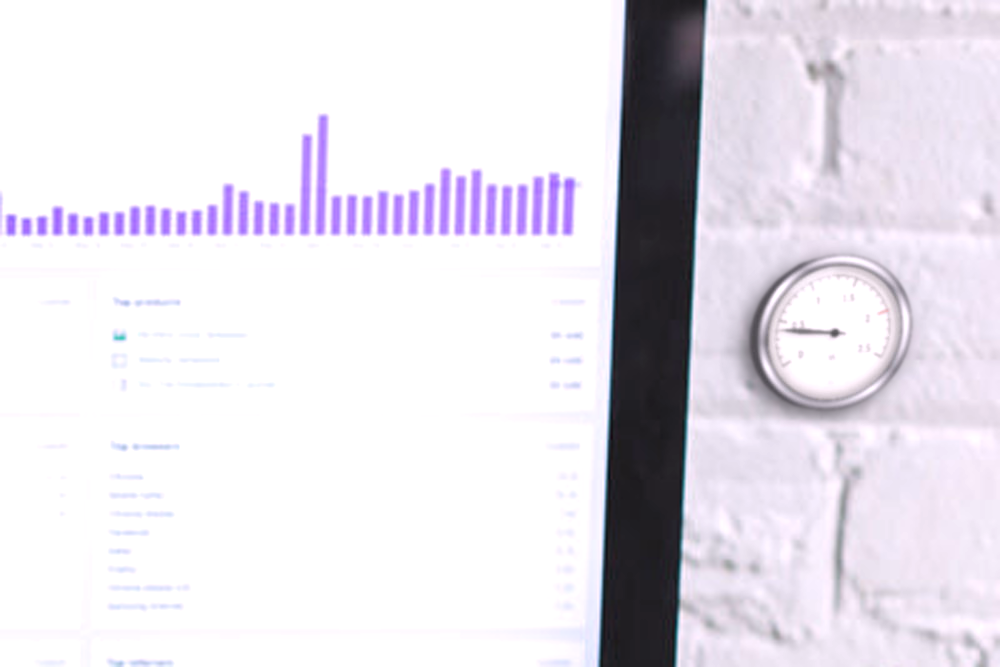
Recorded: 0.4,kA
